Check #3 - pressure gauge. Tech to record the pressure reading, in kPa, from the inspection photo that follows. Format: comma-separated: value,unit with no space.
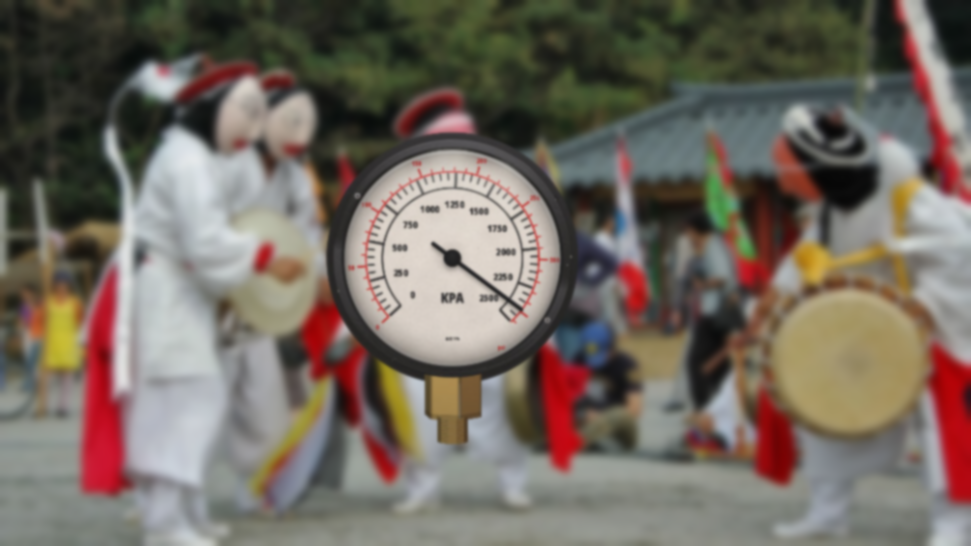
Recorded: 2400,kPa
